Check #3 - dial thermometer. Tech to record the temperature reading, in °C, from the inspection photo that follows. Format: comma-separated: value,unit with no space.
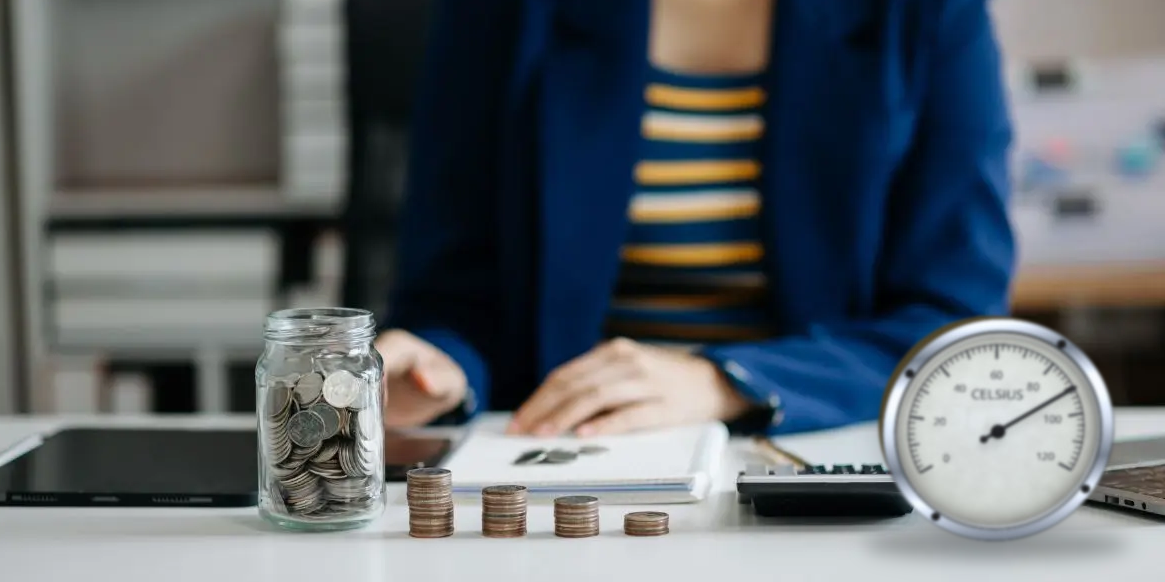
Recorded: 90,°C
